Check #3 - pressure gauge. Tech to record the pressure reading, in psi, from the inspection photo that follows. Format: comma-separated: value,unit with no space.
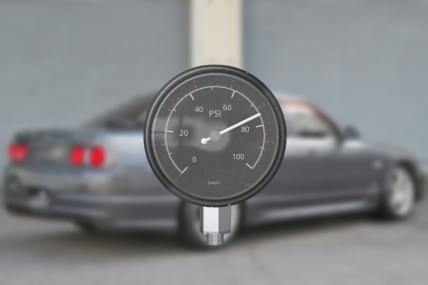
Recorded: 75,psi
